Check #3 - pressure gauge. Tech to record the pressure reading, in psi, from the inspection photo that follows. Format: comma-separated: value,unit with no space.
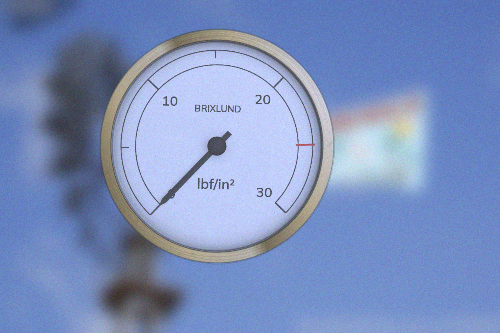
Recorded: 0,psi
